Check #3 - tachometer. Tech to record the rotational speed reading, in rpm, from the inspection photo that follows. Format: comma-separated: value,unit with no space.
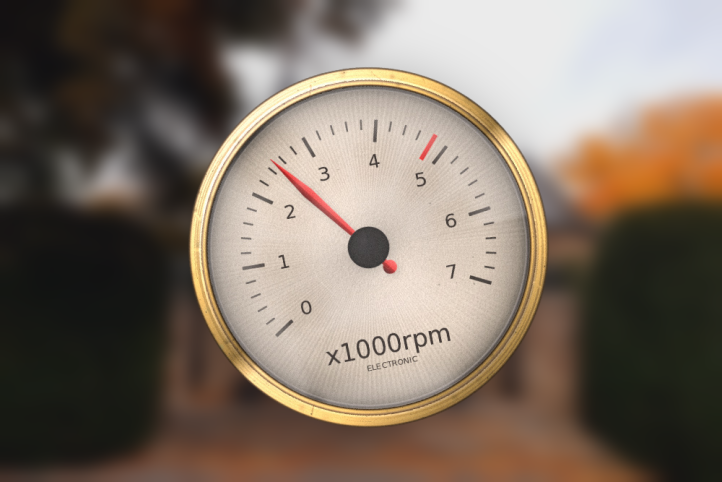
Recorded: 2500,rpm
